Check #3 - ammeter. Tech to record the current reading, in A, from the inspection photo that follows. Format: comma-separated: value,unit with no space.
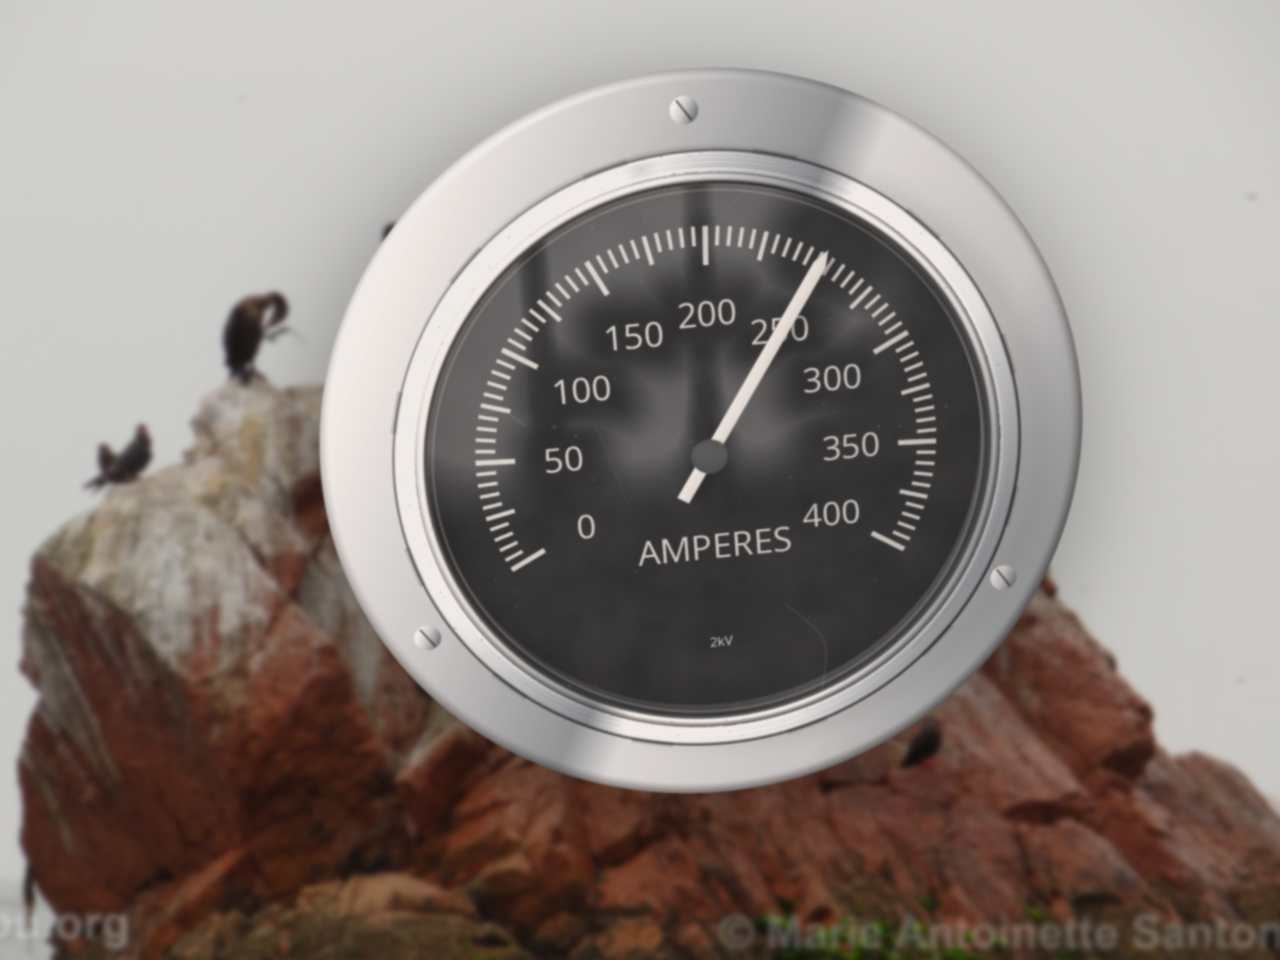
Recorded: 250,A
